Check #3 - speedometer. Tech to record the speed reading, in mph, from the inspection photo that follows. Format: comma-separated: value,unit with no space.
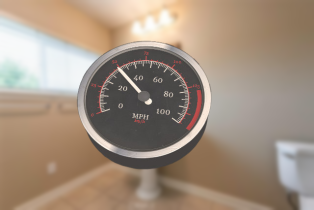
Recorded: 30,mph
